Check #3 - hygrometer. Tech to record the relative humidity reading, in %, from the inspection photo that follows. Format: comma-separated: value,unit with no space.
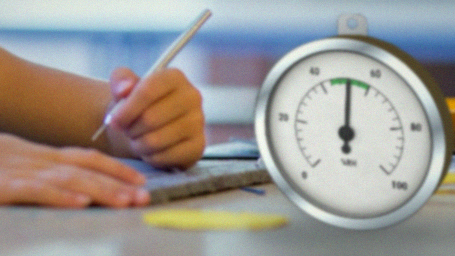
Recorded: 52,%
